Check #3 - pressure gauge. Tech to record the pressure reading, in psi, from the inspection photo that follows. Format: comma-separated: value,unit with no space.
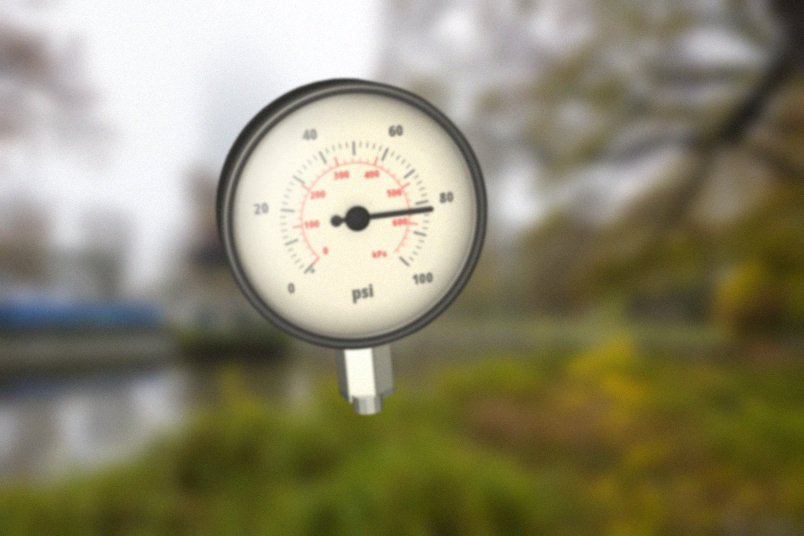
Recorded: 82,psi
